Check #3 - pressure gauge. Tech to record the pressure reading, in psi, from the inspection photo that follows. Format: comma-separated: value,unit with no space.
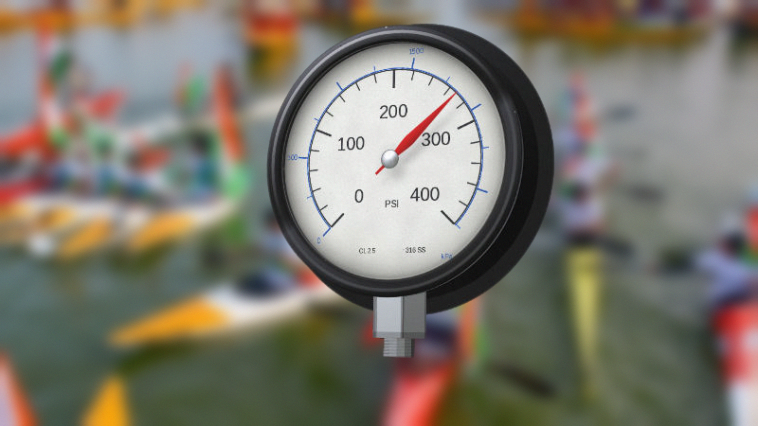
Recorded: 270,psi
